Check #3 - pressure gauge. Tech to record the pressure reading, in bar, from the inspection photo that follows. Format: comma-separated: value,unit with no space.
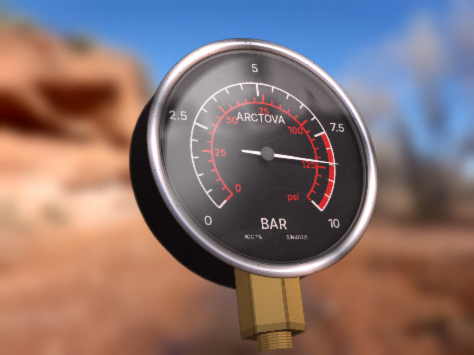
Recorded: 8.5,bar
